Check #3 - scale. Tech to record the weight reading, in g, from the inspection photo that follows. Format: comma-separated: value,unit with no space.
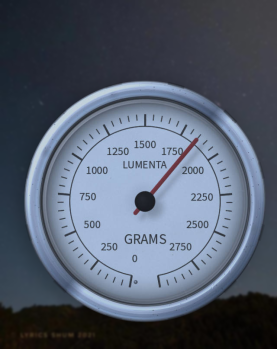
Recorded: 1850,g
